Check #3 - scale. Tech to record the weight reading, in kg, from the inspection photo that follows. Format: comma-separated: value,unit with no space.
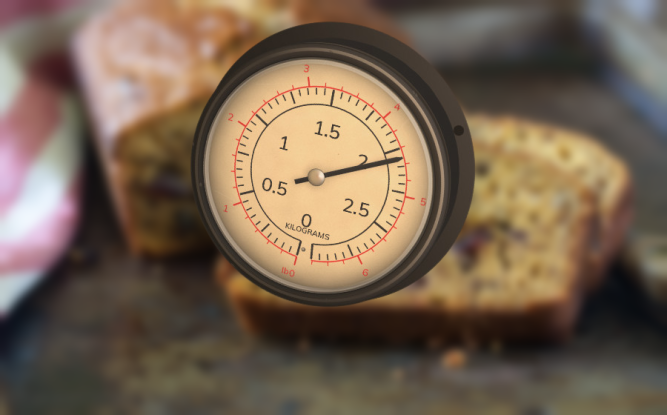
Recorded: 2.05,kg
